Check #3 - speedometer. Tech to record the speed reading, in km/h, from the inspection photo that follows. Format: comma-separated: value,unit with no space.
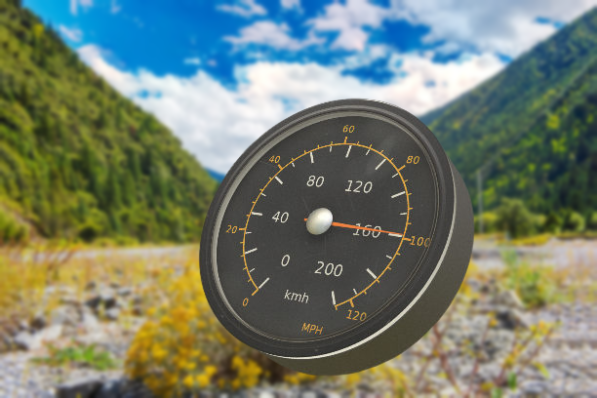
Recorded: 160,km/h
